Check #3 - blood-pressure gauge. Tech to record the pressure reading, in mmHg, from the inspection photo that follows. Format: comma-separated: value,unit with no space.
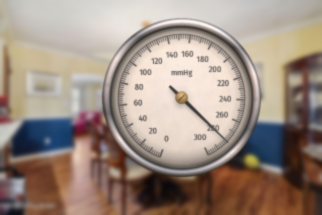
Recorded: 280,mmHg
